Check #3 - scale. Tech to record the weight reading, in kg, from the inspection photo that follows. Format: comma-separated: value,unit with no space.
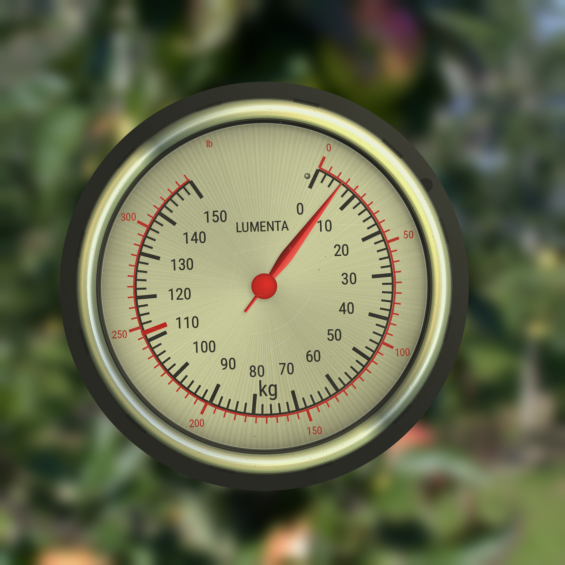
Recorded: 6,kg
